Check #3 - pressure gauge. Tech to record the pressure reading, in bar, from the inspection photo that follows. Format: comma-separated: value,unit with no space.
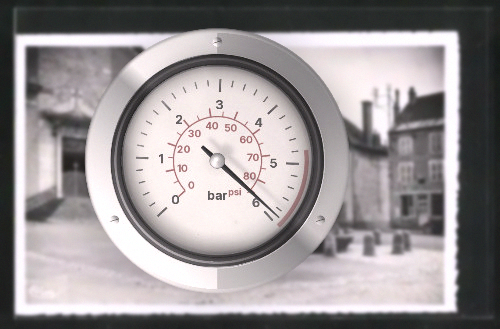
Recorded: 5.9,bar
